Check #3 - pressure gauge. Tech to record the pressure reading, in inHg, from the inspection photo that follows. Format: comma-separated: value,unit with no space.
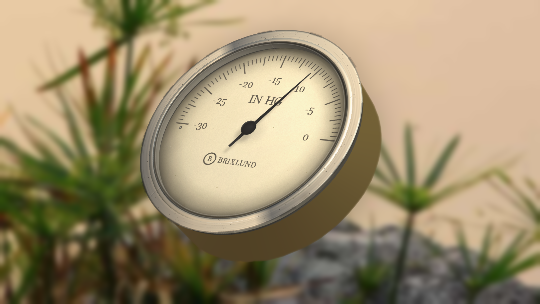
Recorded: -10,inHg
